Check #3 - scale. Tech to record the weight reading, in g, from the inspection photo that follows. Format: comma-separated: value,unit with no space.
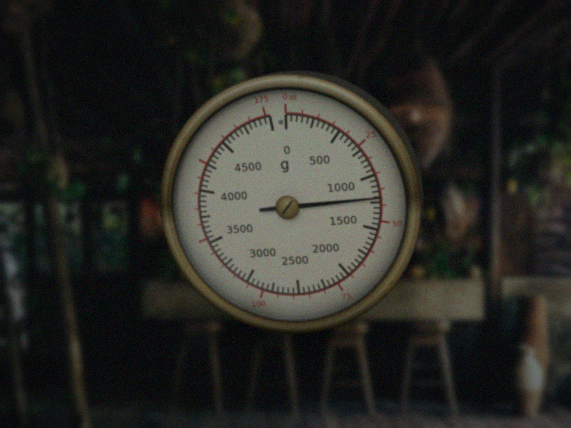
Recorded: 1200,g
